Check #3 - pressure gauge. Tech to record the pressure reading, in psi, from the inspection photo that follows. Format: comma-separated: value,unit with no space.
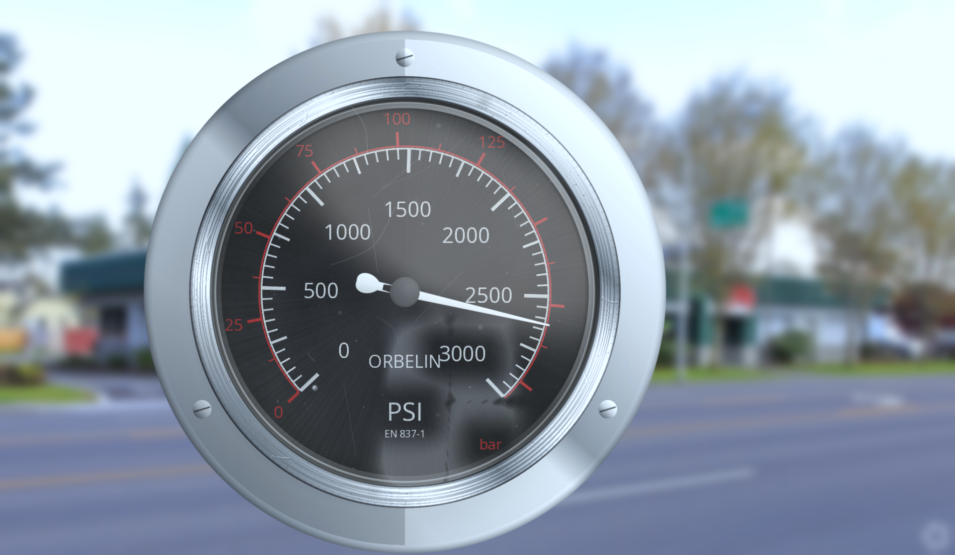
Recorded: 2625,psi
